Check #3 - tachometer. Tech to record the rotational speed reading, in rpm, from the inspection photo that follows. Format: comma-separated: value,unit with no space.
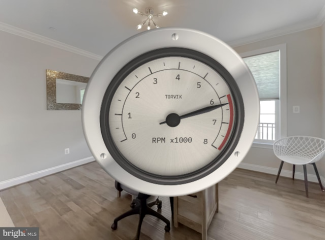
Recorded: 6250,rpm
